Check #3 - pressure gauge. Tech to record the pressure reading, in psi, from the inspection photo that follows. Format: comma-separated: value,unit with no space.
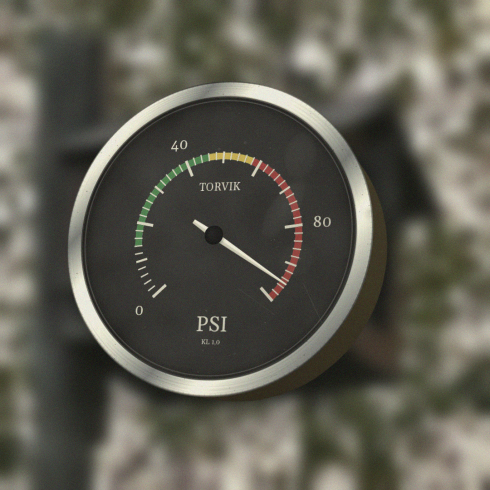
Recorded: 95,psi
